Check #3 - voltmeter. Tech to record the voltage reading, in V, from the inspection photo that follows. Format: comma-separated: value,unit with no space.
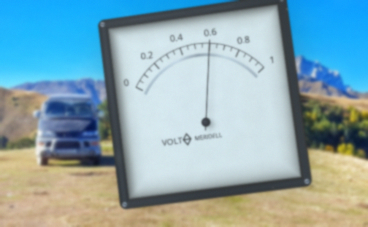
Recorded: 0.6,V
